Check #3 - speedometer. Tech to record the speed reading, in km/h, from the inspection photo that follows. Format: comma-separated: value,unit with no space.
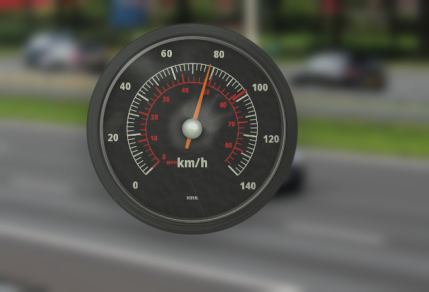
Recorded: 78,km/h
